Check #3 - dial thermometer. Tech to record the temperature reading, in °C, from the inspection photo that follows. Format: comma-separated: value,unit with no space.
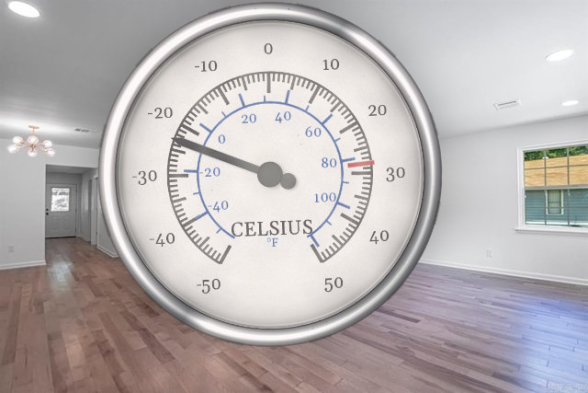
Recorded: -23,°C
